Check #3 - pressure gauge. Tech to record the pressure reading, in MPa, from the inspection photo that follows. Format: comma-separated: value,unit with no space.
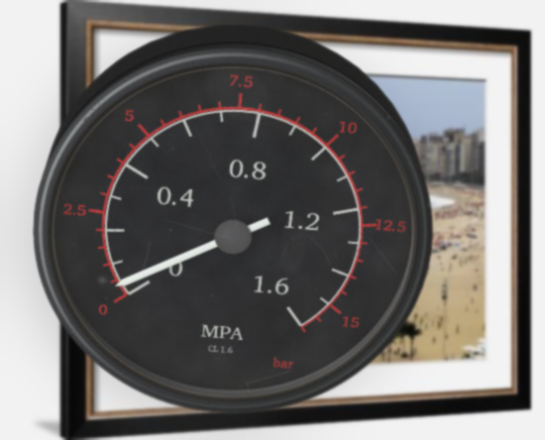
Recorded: 0.05,MPa
